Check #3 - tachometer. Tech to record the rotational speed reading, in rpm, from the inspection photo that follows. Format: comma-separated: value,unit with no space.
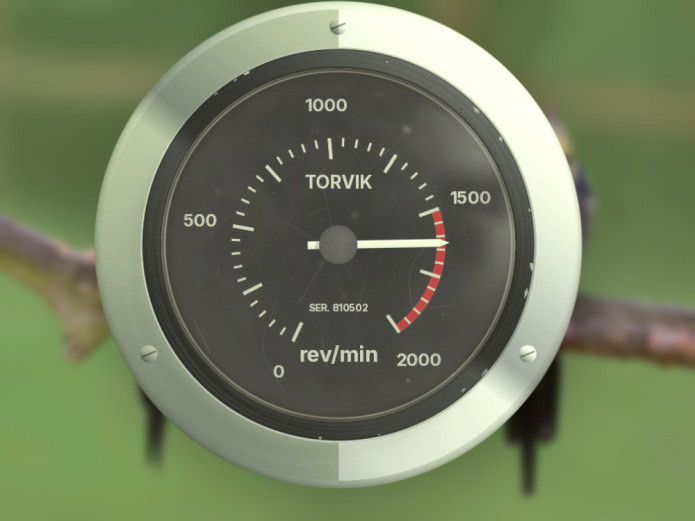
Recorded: 1625,rpm
